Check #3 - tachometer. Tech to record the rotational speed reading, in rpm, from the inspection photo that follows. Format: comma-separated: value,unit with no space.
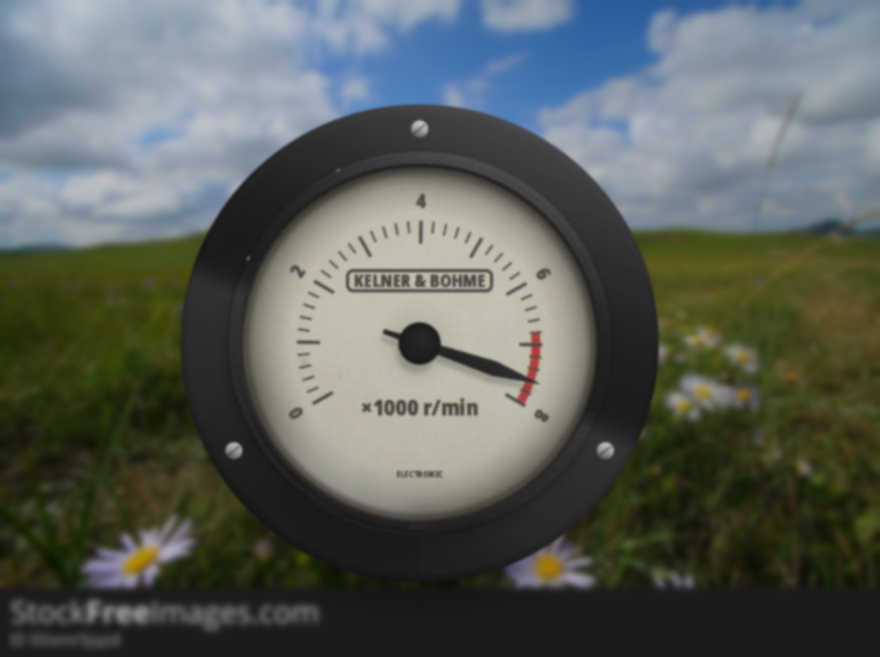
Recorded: 7600,rpm
